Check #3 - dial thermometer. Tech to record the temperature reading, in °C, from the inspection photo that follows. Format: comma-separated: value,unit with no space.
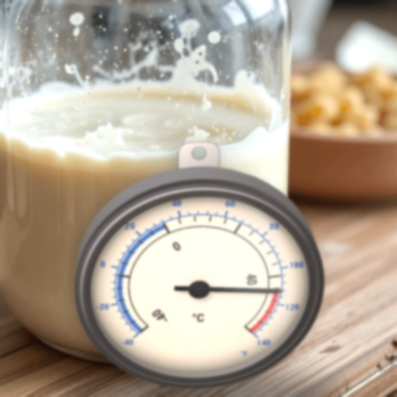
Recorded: 44,°C
